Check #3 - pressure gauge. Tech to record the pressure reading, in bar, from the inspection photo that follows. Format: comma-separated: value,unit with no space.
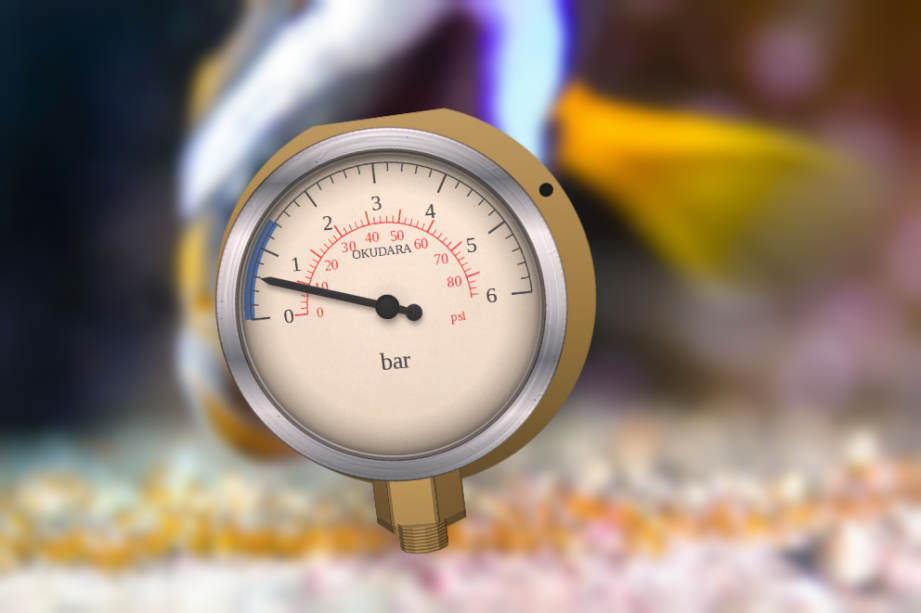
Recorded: 0.6,bar
